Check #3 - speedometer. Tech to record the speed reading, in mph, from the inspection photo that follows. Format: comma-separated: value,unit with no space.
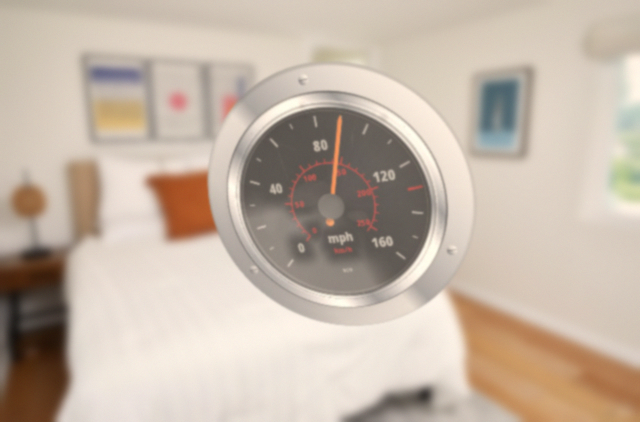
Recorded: 90,mph
